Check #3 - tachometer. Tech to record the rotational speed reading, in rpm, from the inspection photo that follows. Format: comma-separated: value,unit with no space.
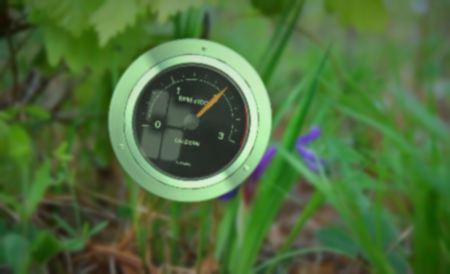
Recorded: 2000,rpm
